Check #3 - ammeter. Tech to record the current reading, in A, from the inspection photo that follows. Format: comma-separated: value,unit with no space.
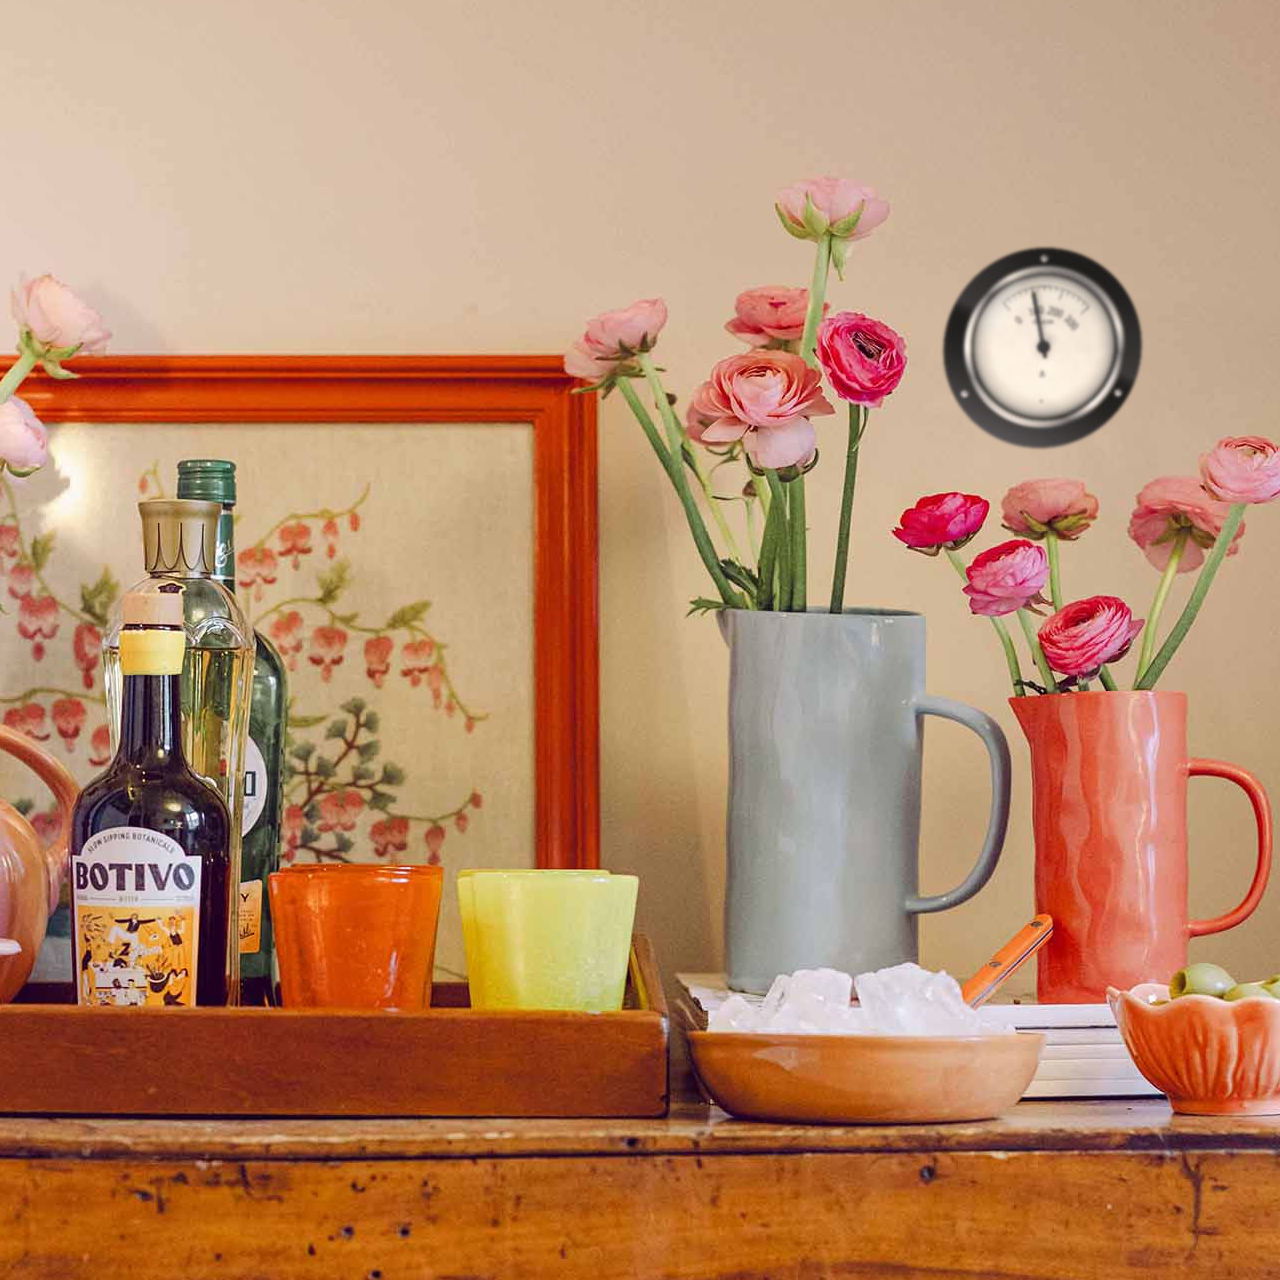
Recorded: 100,A
